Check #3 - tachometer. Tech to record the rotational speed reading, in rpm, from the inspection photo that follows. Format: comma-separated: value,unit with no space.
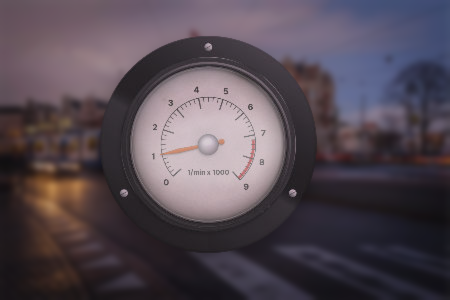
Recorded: 1000,rpm
